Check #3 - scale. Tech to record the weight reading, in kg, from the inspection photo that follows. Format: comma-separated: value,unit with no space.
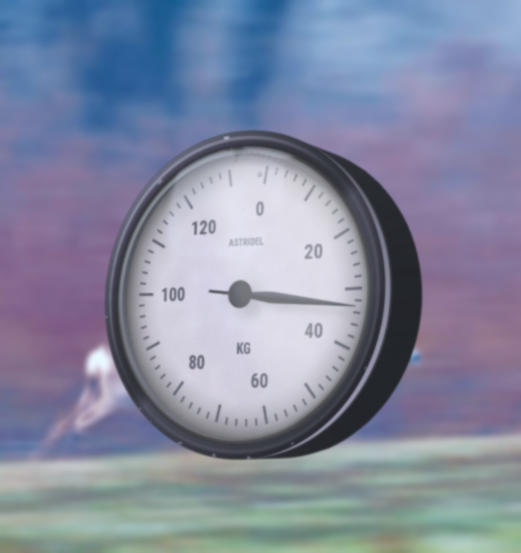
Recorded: 33,kg
